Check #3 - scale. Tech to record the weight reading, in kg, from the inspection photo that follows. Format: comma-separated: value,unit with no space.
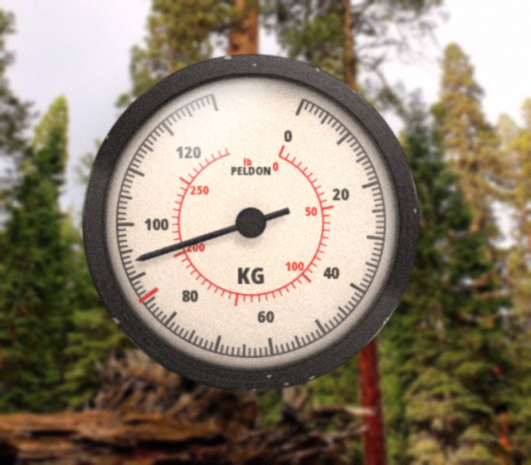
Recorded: 93,kg
